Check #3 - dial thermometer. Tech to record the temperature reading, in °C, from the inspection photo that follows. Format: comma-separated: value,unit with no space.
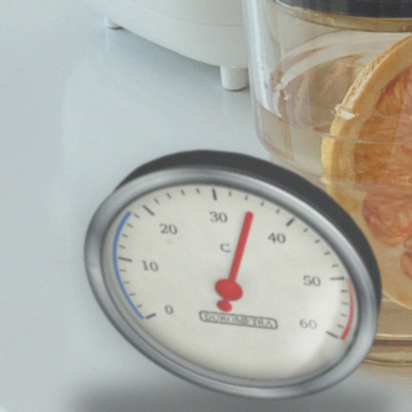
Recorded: 35,°C
